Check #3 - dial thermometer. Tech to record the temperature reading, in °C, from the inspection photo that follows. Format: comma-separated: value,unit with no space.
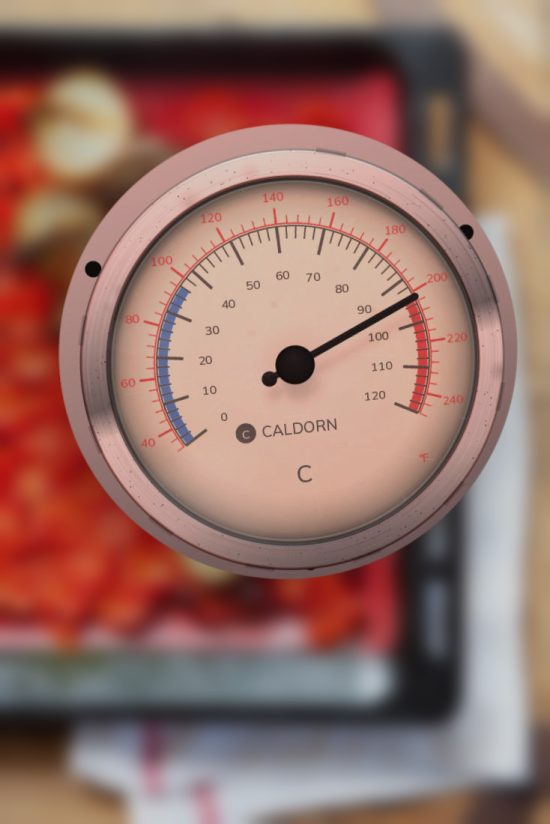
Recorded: 94,°C
